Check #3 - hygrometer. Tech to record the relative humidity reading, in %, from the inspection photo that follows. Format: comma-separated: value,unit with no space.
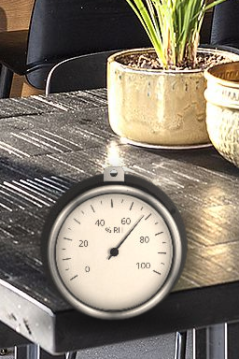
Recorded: 67.5,%
